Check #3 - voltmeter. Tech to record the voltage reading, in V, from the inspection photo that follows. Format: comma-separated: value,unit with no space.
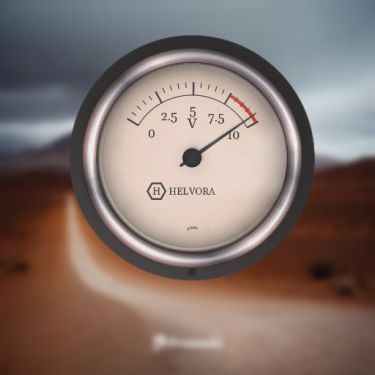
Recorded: 9.5,V
